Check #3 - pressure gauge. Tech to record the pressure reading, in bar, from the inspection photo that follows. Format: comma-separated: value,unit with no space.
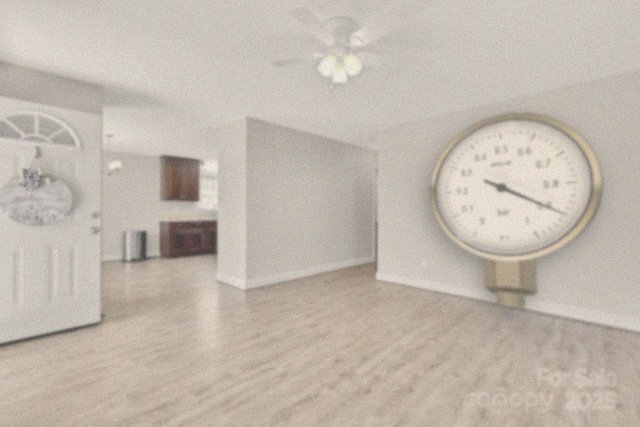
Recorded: 0.9,bar
